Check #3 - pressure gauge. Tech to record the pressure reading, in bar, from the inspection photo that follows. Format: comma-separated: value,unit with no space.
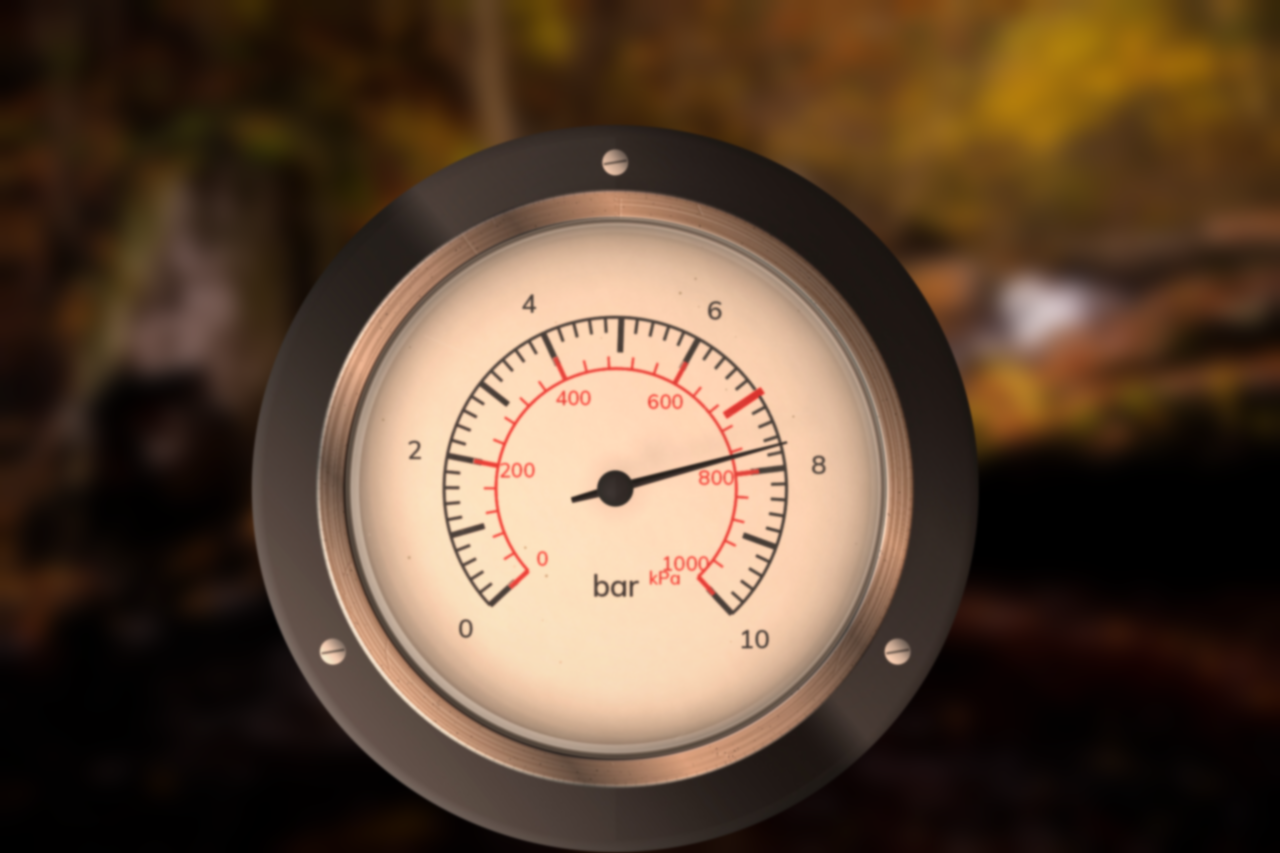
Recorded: 7.7,bar
